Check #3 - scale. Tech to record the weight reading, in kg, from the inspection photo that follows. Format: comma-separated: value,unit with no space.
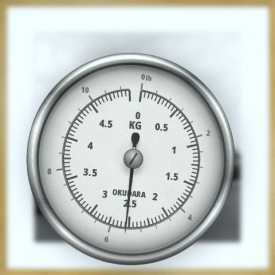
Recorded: 2.55,kg
